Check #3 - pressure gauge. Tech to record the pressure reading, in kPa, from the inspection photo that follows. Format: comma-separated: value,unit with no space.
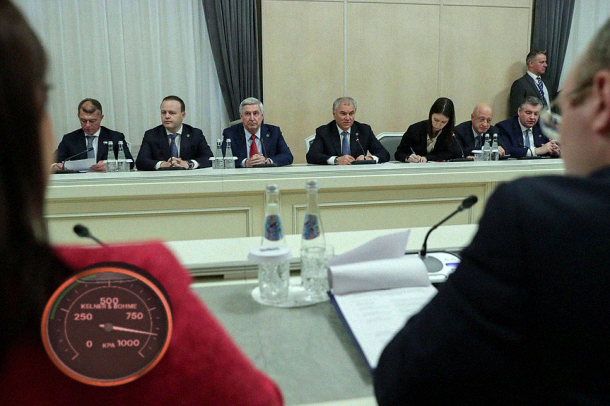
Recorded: 875,kPa
